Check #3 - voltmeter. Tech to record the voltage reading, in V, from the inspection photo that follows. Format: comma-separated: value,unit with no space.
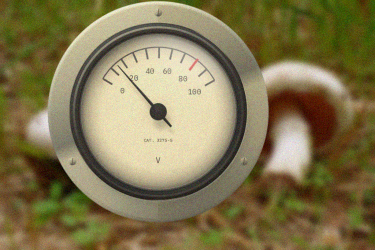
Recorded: 15,V
